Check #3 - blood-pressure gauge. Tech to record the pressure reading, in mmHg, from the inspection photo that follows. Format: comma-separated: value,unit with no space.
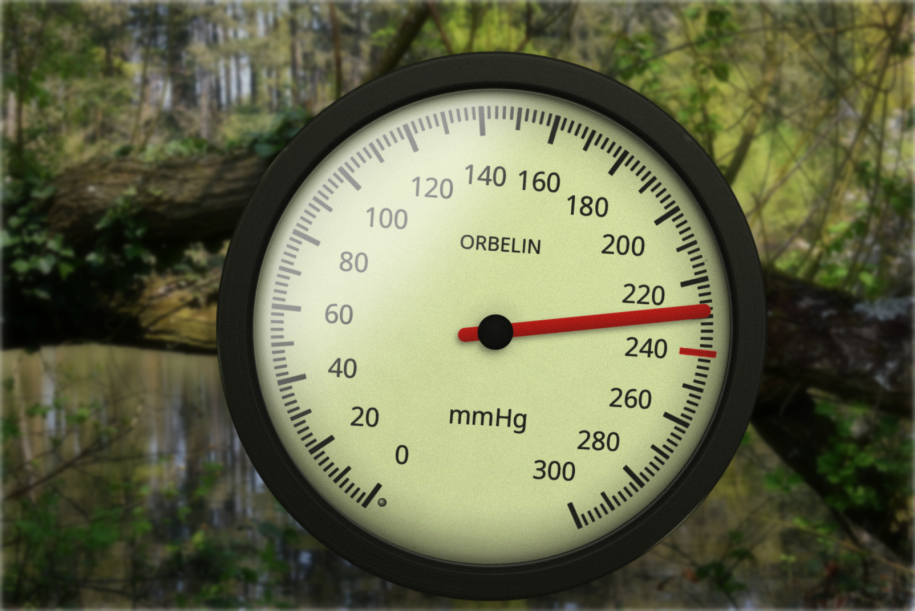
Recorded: 228,mmHg
